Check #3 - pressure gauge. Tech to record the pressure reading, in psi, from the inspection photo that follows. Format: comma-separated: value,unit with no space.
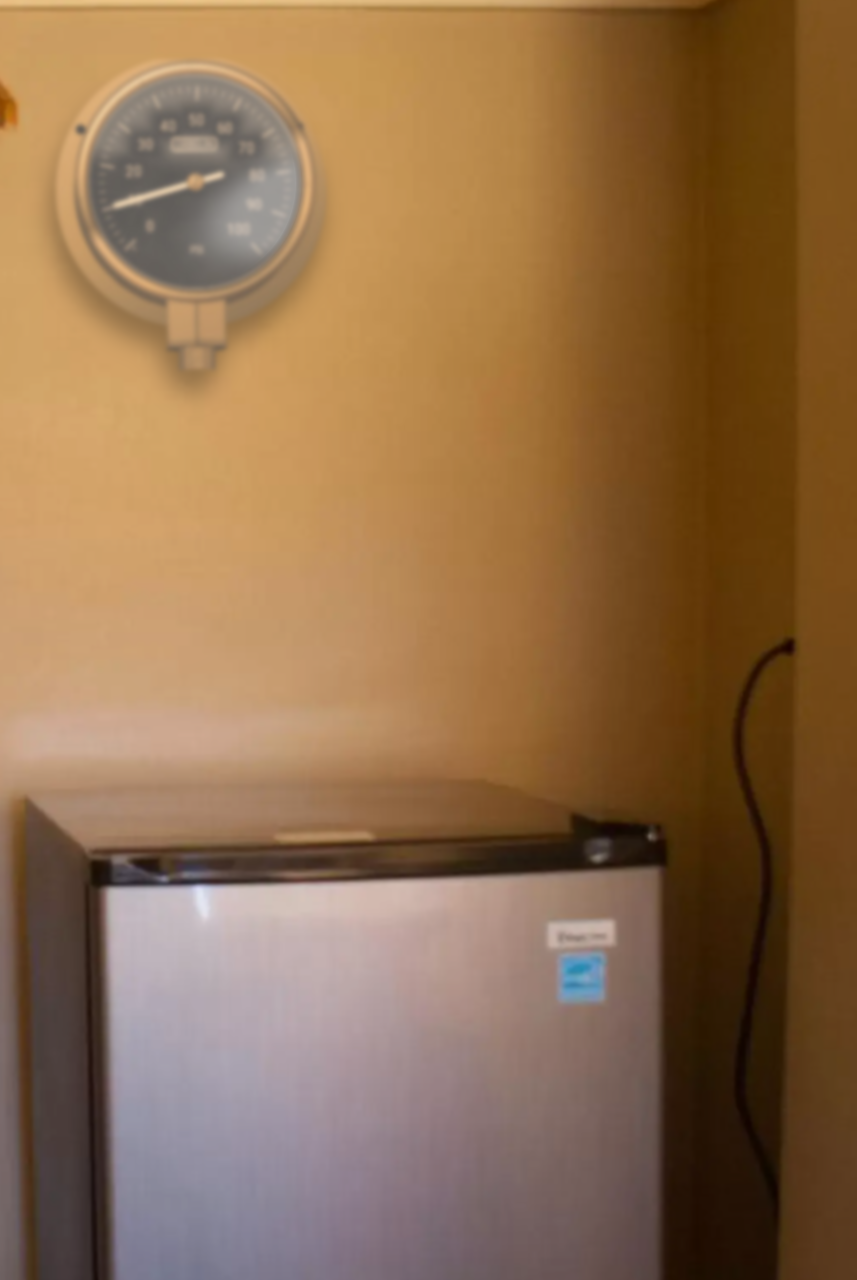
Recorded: 10,psi
